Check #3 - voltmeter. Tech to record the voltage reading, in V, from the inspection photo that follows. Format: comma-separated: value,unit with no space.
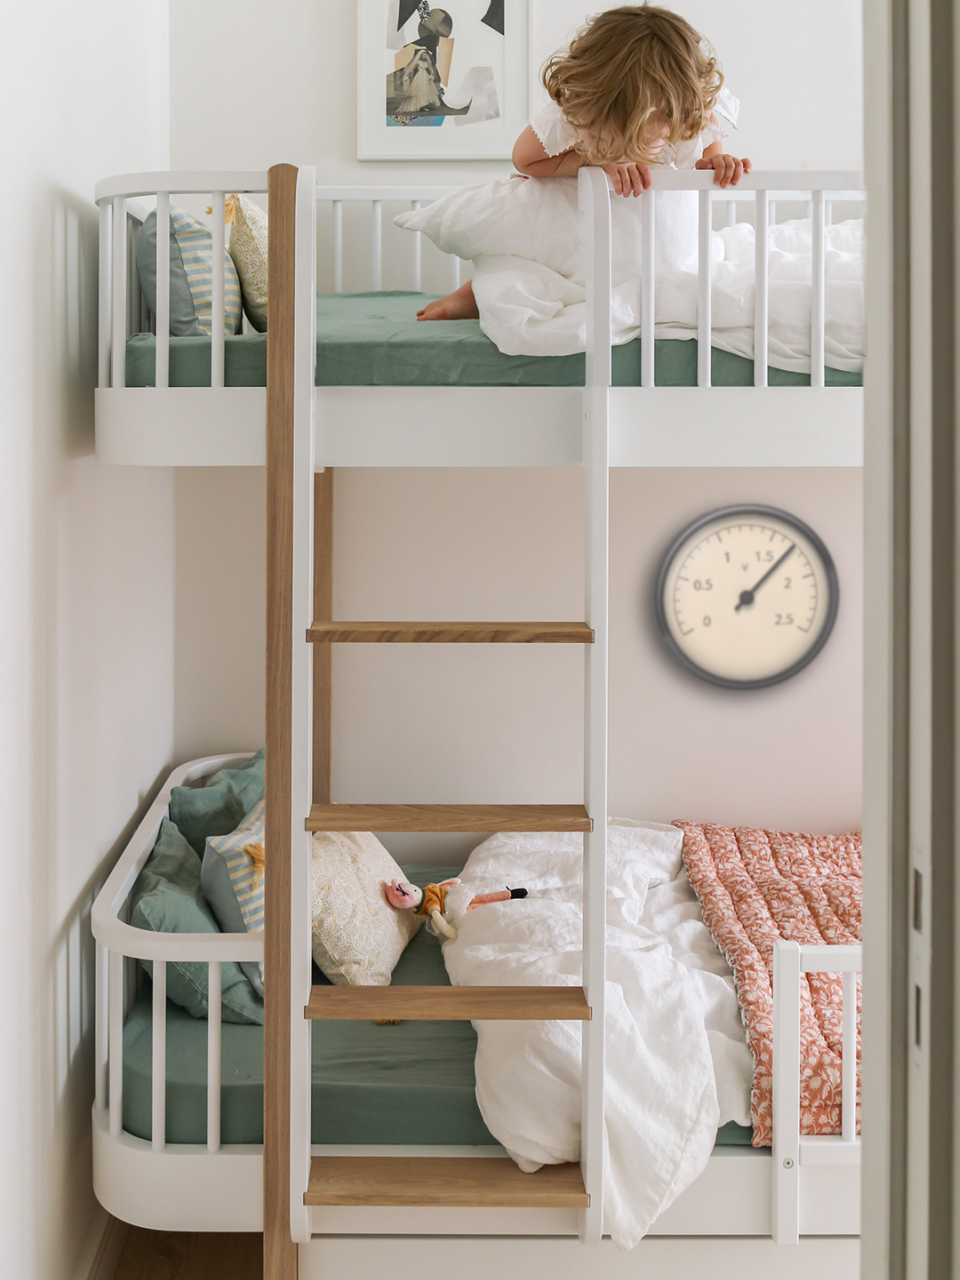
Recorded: 1.7,V
